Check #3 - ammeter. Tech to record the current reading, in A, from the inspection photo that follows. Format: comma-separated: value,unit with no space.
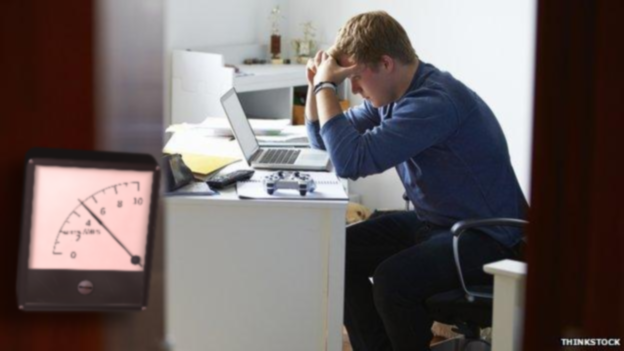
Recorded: 5,A
